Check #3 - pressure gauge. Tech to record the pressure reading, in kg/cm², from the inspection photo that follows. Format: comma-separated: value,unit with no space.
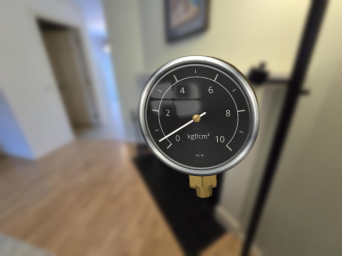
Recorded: 0.5,kg/cm²
